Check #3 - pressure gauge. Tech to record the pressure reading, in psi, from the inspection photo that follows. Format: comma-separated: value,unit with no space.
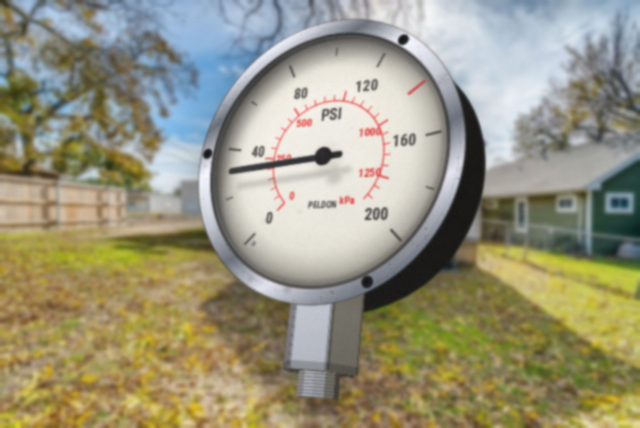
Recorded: 30,psi
